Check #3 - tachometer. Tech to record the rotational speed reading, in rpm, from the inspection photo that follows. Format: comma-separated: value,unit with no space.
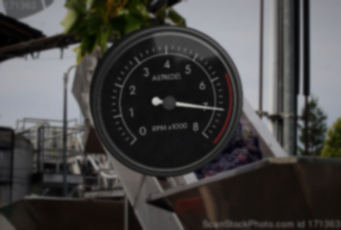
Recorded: 7000,rpm
